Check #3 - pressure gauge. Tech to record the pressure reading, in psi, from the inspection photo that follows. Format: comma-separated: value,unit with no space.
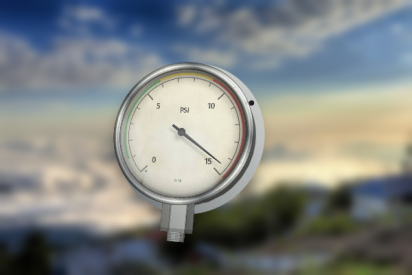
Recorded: 14.5,psi
